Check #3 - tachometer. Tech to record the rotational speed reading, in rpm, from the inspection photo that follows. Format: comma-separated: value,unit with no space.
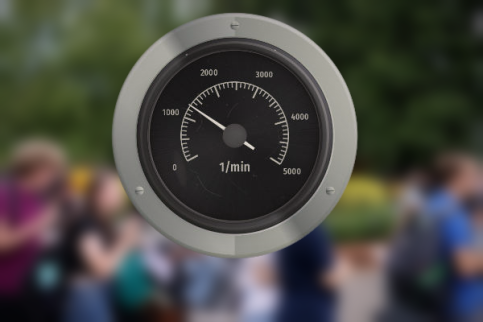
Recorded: 1300,rpm
